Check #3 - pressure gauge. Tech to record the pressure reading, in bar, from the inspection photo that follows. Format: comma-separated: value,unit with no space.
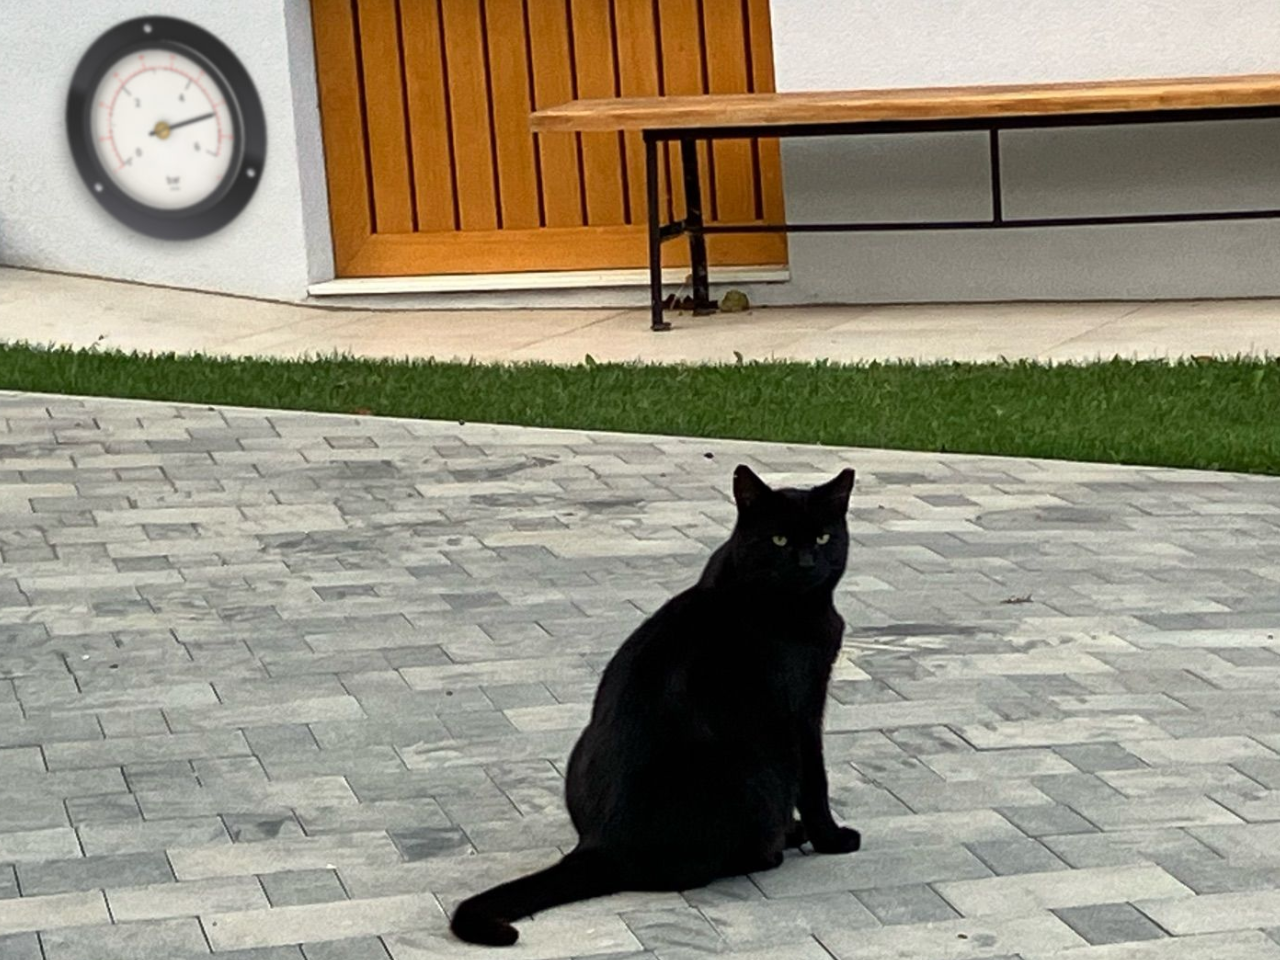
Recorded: 5,bar
